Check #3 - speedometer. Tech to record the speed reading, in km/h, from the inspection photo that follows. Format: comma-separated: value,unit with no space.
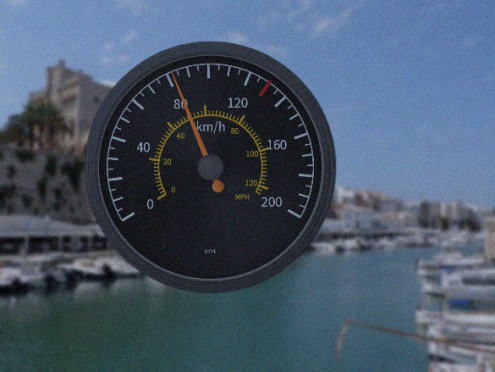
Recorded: 82.5,km/h
